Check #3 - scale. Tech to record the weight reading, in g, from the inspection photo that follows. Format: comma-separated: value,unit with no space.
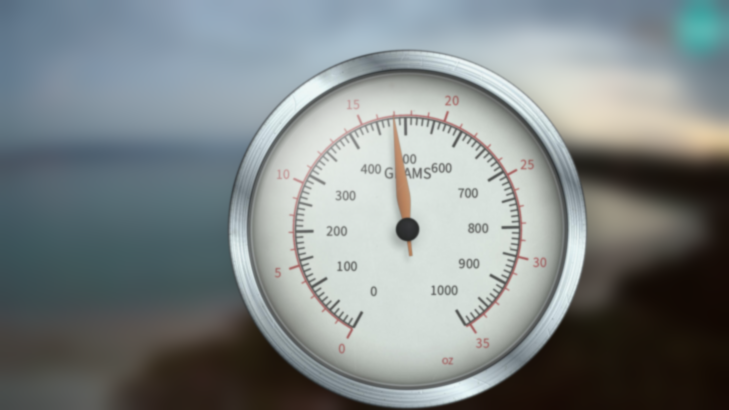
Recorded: 480,g
